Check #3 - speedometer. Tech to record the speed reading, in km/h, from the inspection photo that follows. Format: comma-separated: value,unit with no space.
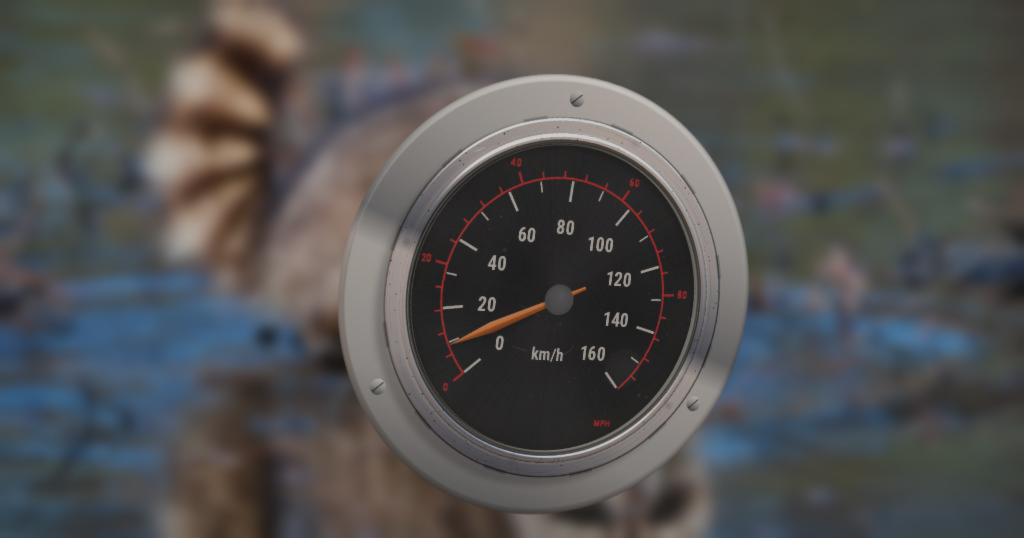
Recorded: 10,km/h
